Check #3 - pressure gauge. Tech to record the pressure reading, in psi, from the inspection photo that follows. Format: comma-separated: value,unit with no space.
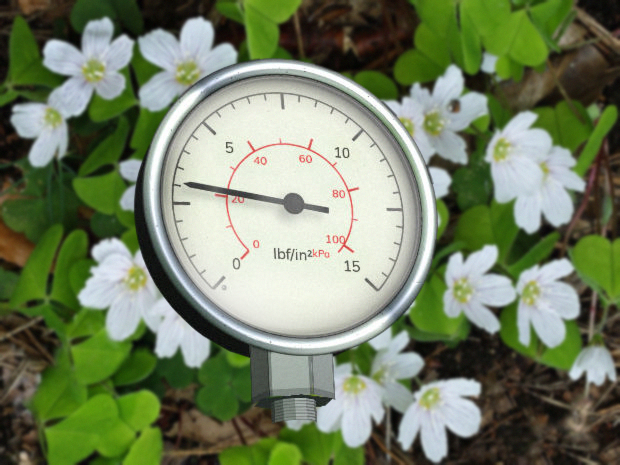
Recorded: 3,psi
